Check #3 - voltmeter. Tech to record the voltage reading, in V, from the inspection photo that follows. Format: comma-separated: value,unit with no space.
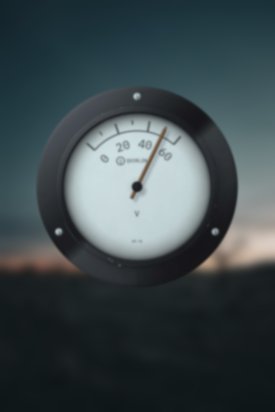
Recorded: 50,V
